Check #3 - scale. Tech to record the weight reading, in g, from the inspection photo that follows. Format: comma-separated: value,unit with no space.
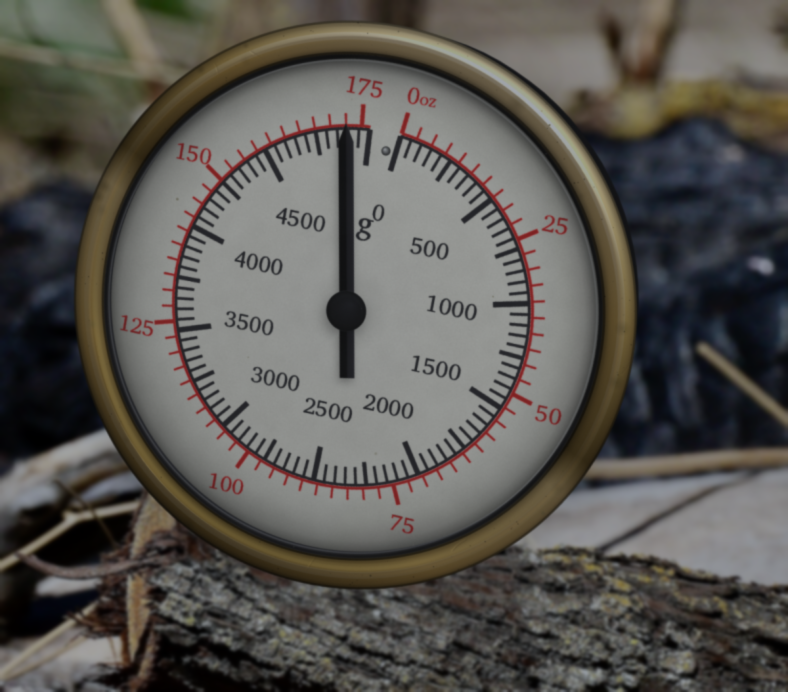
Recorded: 4900,g
